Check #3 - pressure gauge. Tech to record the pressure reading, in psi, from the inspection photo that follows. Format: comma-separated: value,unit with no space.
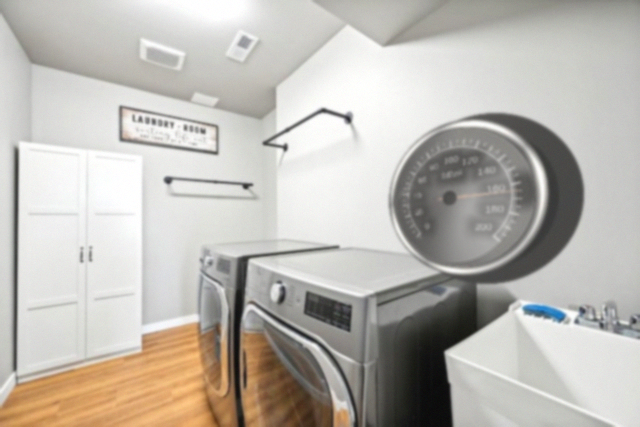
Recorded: 165,psi
